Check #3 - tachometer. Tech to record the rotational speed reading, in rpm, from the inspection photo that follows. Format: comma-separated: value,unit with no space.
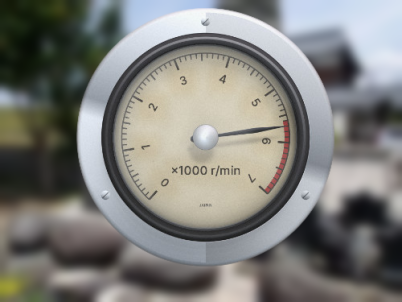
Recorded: 5700,rpm
